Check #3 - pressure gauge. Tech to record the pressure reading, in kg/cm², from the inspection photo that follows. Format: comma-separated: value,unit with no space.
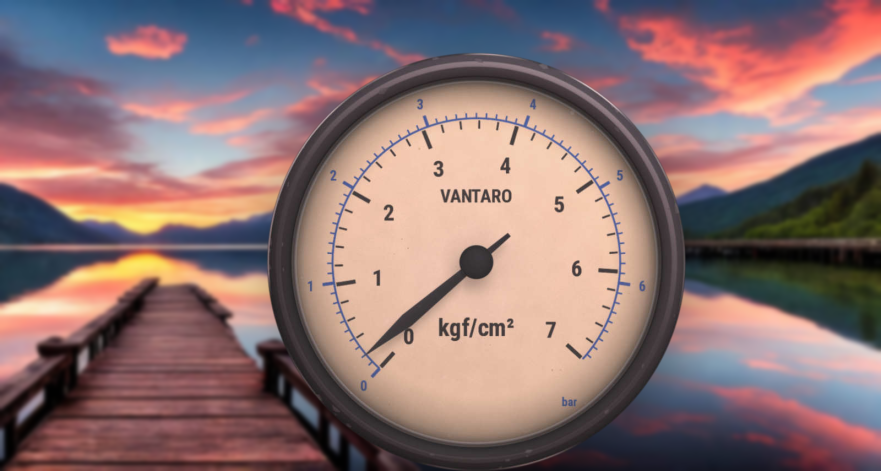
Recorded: 0.2,kg/cm²
